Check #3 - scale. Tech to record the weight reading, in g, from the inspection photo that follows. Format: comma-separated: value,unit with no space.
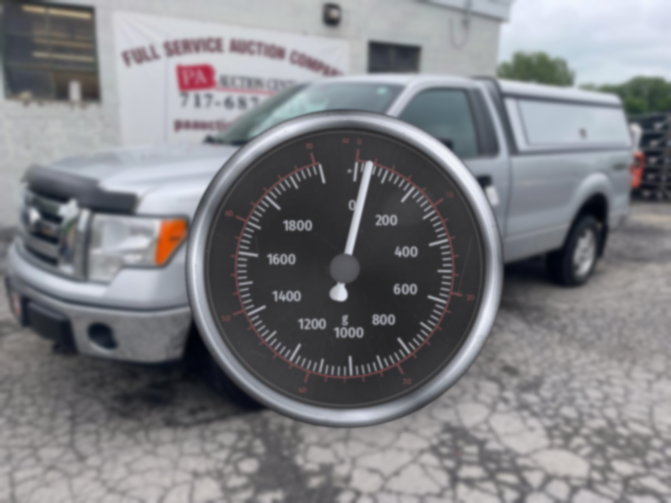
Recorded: 40,g
